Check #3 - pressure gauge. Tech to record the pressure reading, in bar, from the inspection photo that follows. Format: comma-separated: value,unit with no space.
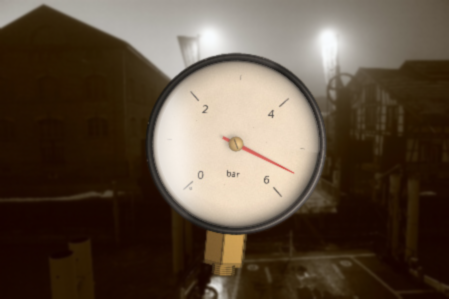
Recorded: 5.5,bar
